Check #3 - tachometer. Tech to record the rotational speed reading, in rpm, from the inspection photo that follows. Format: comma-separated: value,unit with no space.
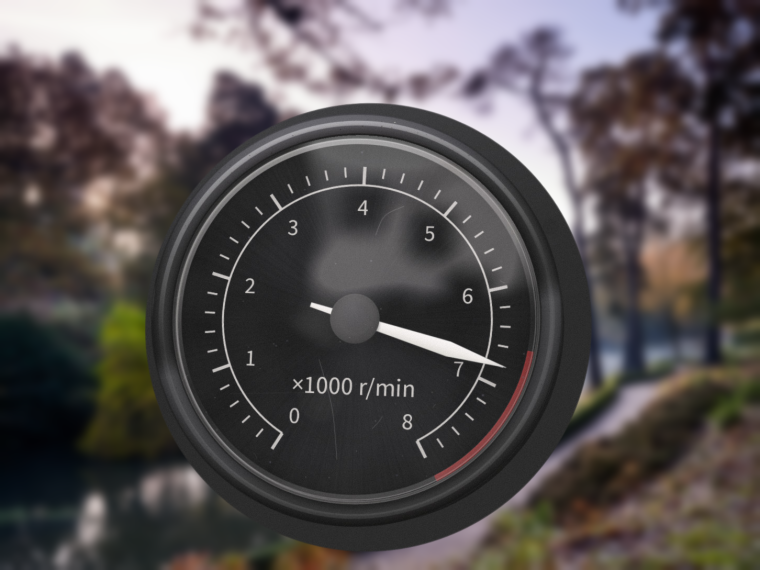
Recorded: 6800,rpm
